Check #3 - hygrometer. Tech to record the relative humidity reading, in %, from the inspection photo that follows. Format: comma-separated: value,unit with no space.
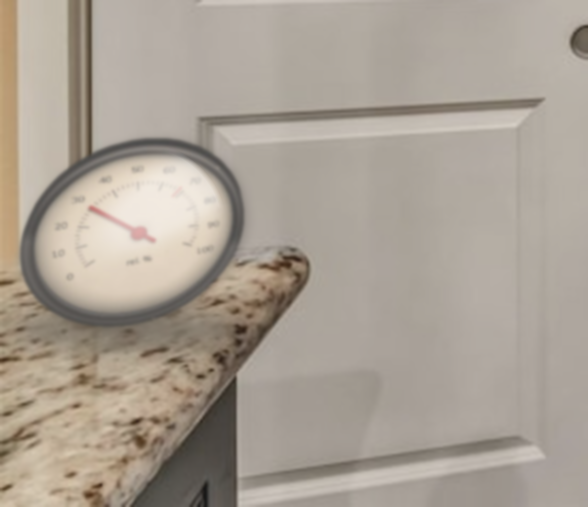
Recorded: 30,%
